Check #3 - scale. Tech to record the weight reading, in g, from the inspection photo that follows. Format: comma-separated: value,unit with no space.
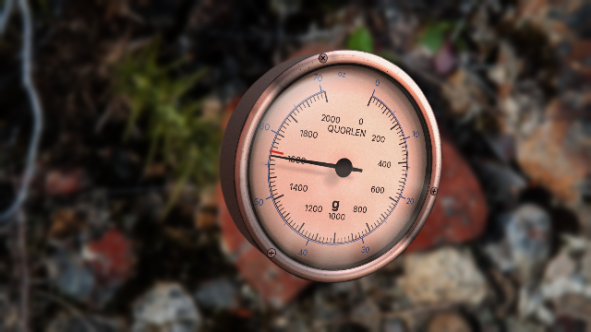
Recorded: 1600,g
